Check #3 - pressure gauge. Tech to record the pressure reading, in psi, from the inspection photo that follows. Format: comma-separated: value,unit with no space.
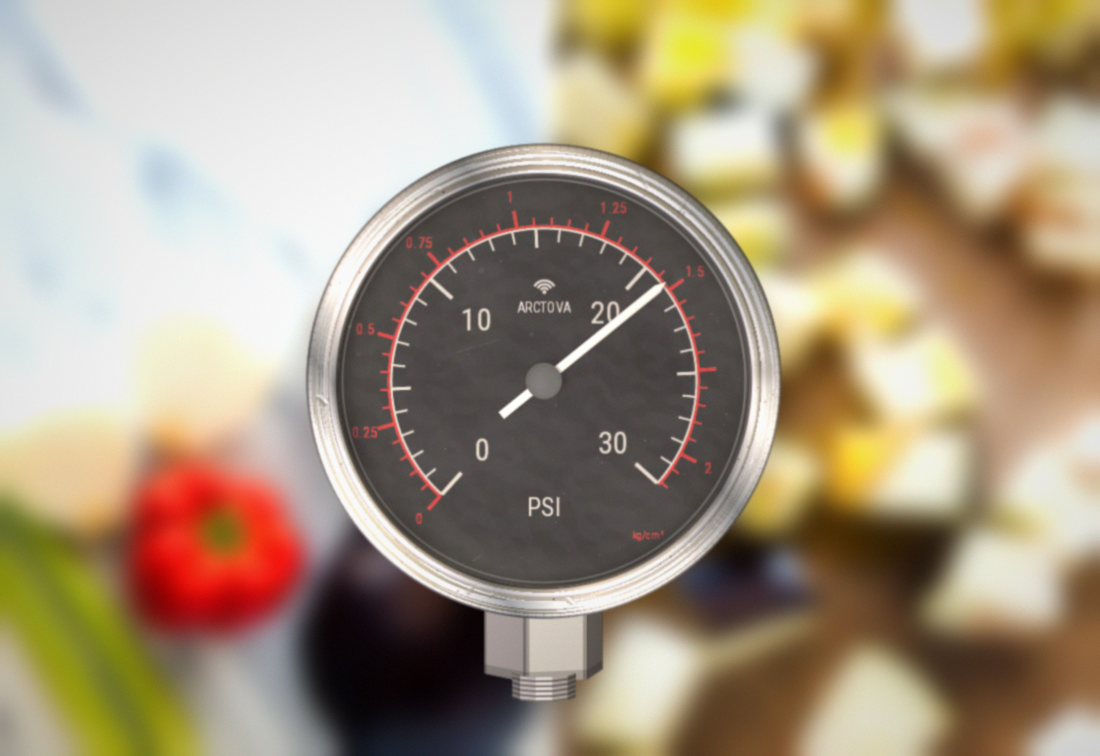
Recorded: 21,psi
